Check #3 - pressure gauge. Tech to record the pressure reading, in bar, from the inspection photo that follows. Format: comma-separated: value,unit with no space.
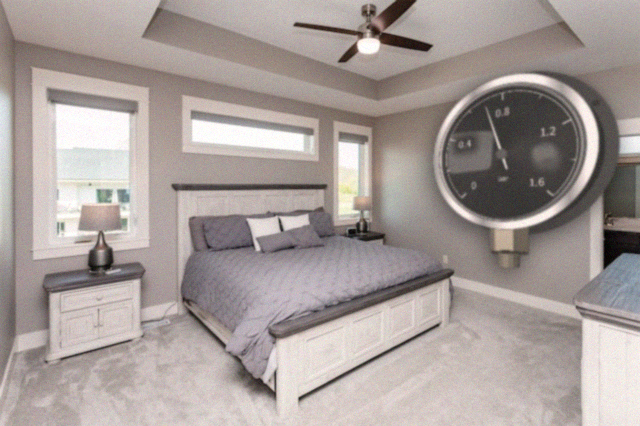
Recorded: 0.7,bar
